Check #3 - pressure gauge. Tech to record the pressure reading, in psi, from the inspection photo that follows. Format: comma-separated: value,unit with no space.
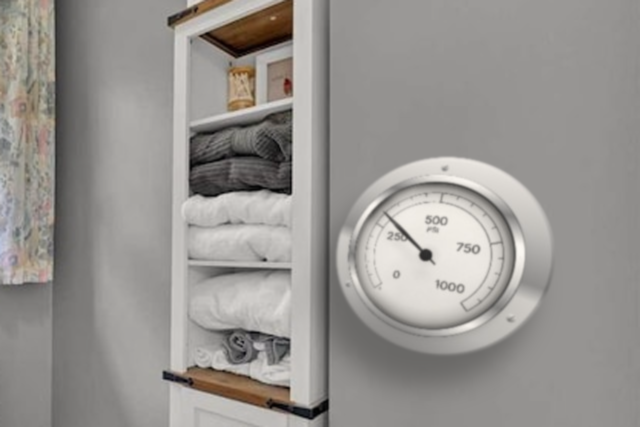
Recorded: 300,psi
